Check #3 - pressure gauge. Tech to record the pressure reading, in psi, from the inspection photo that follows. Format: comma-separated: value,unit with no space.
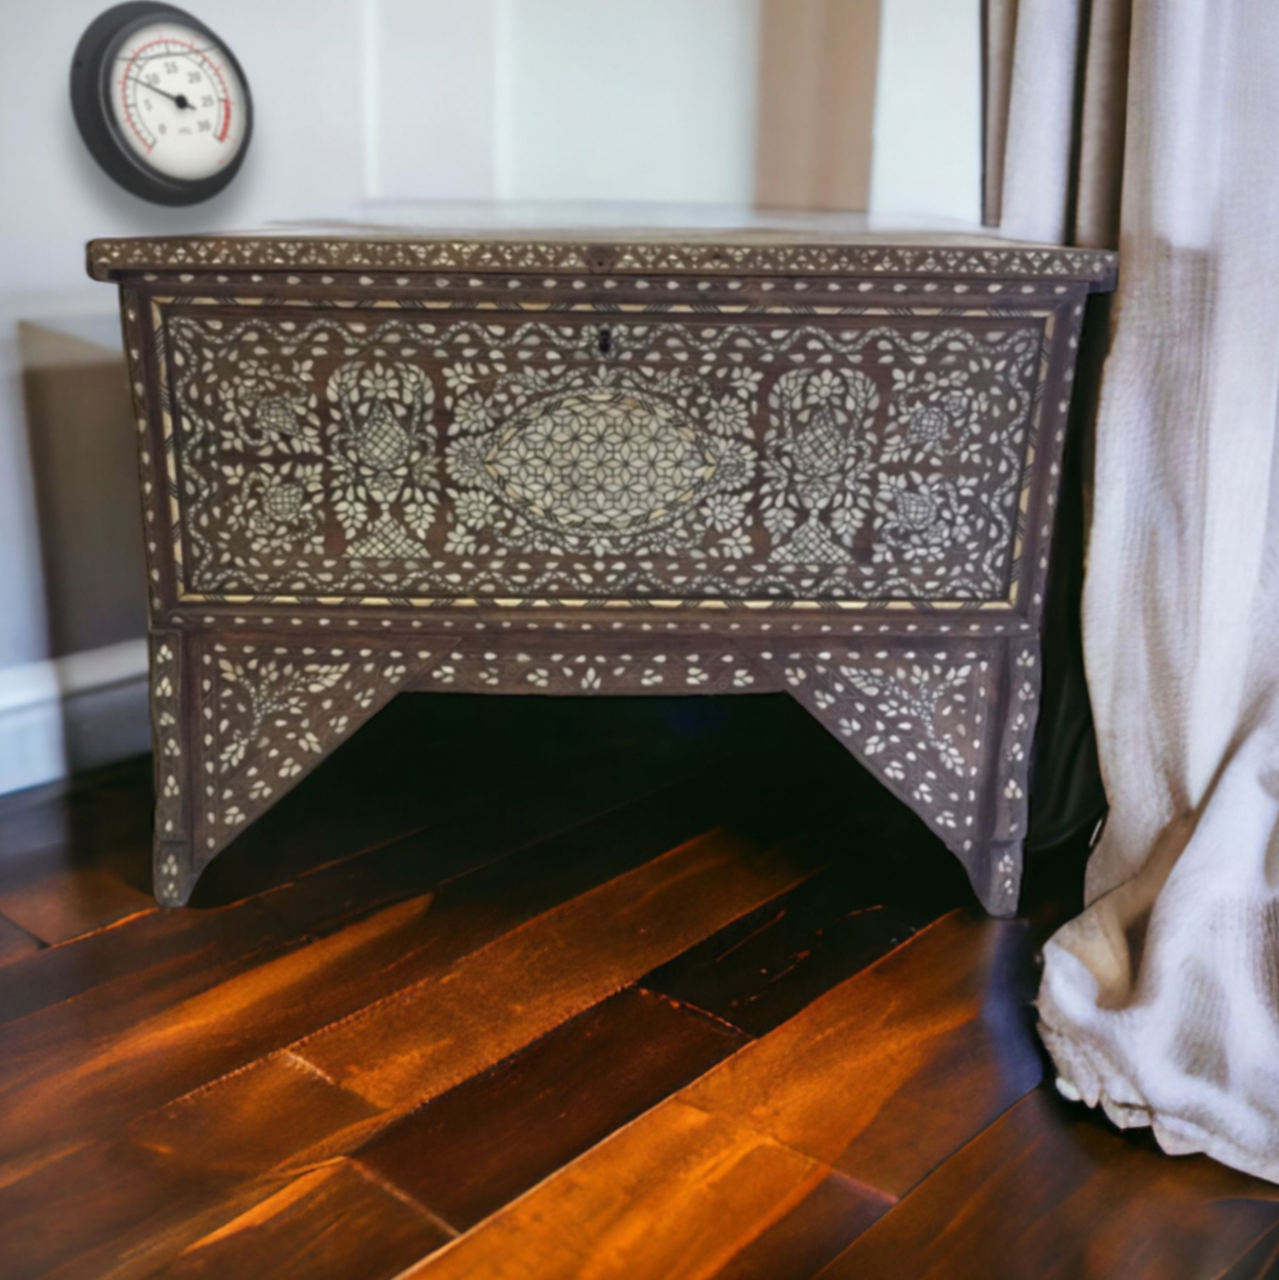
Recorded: 8,psi
